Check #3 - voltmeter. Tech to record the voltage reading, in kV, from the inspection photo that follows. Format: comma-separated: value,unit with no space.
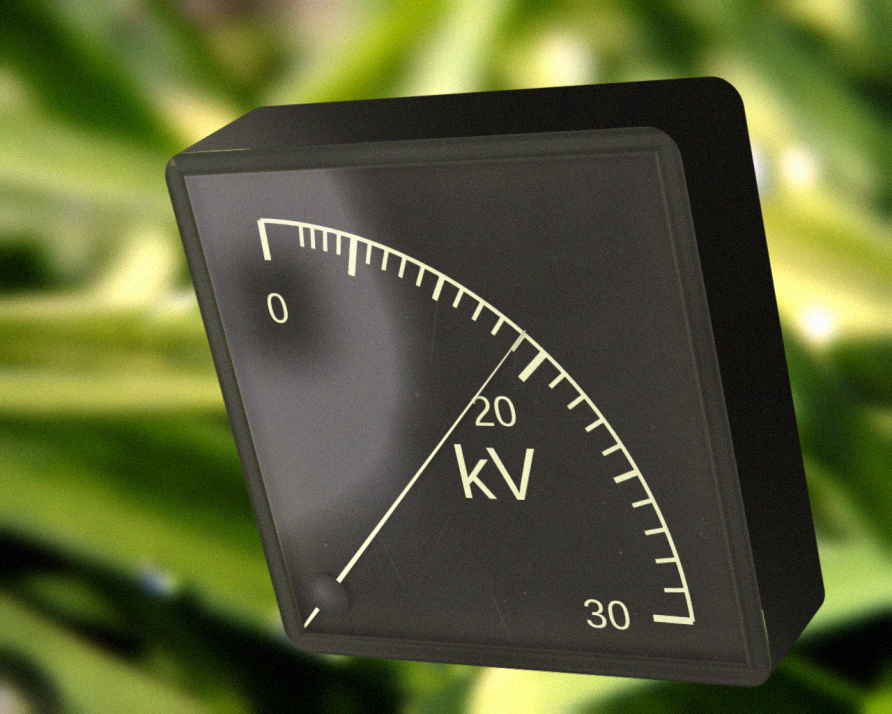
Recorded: 19,kV
